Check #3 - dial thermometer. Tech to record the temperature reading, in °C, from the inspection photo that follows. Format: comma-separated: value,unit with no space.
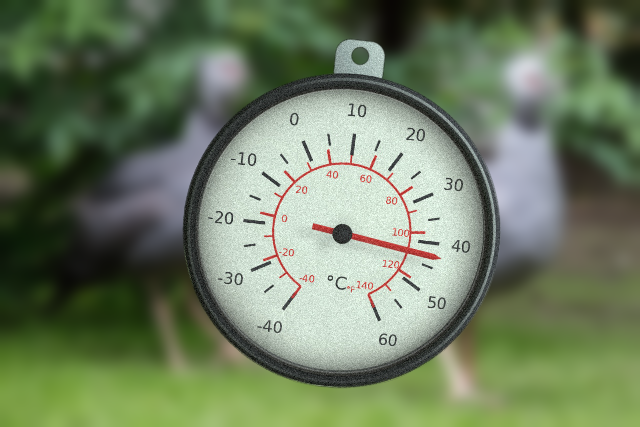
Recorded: 42.5,°C
